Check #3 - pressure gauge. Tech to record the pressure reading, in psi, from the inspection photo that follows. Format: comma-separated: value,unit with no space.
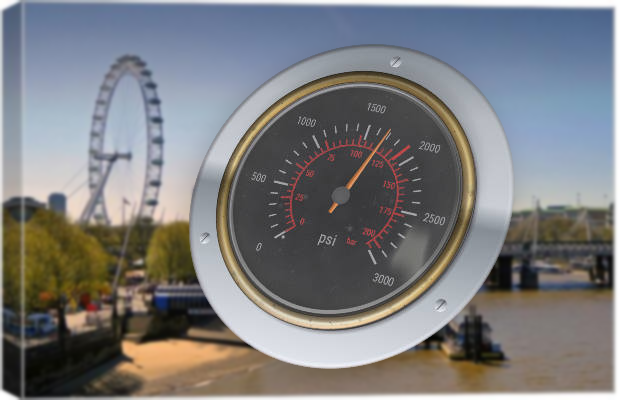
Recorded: 1700,psi
